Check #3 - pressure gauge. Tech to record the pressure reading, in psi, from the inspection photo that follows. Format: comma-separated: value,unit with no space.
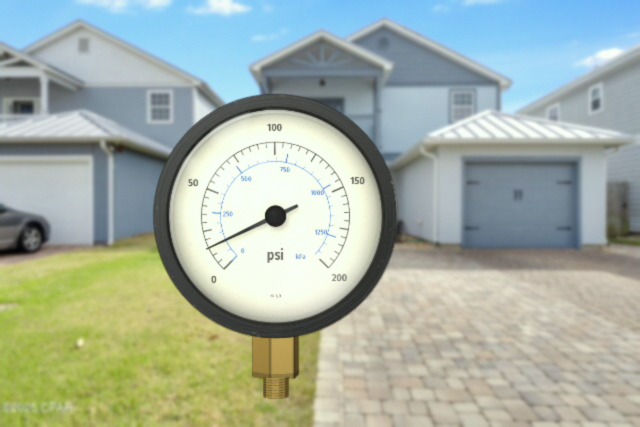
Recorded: 15,psi
